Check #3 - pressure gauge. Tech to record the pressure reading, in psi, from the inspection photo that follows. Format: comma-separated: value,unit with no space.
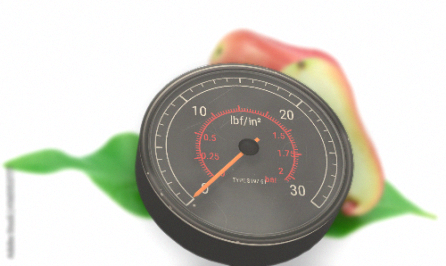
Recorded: 0,psi
